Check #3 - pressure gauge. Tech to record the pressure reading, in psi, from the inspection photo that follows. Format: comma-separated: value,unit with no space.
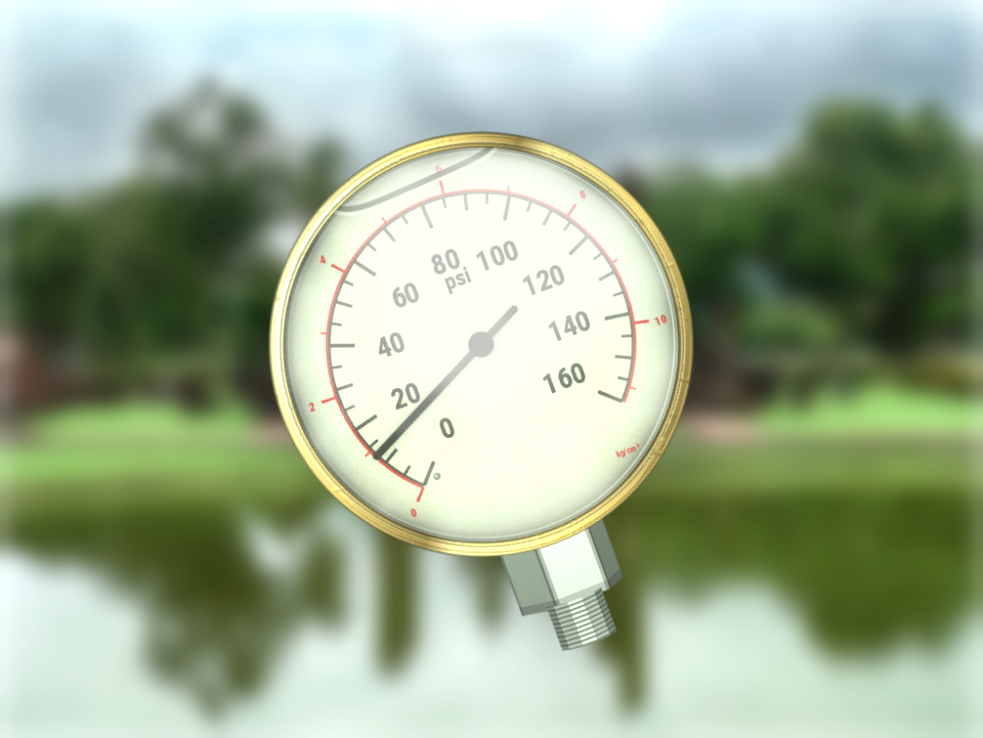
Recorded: 12.5,psi
